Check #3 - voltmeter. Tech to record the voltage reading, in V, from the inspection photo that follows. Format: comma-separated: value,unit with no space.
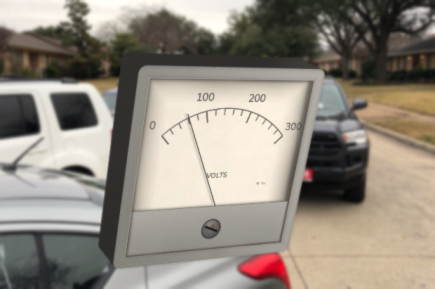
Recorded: 60,V
